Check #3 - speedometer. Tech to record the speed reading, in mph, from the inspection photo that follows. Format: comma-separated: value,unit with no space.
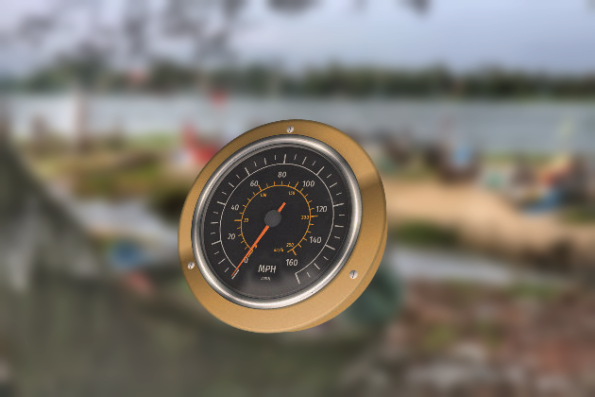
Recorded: 0,mph
